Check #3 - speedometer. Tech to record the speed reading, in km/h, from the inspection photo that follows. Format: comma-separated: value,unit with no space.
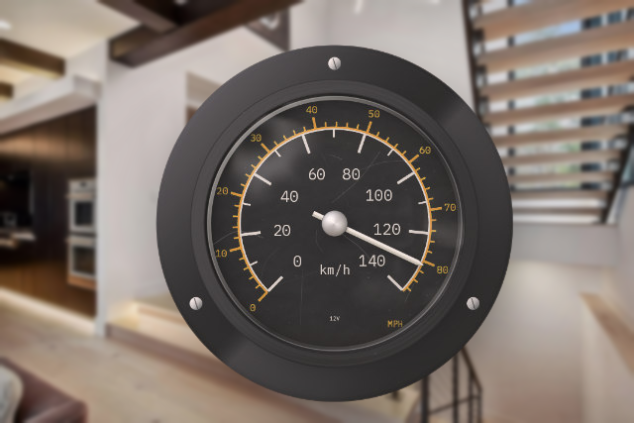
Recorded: 130,km/h
